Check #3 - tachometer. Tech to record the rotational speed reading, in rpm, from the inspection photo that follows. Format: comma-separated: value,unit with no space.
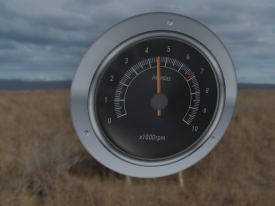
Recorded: 4500,rpm
